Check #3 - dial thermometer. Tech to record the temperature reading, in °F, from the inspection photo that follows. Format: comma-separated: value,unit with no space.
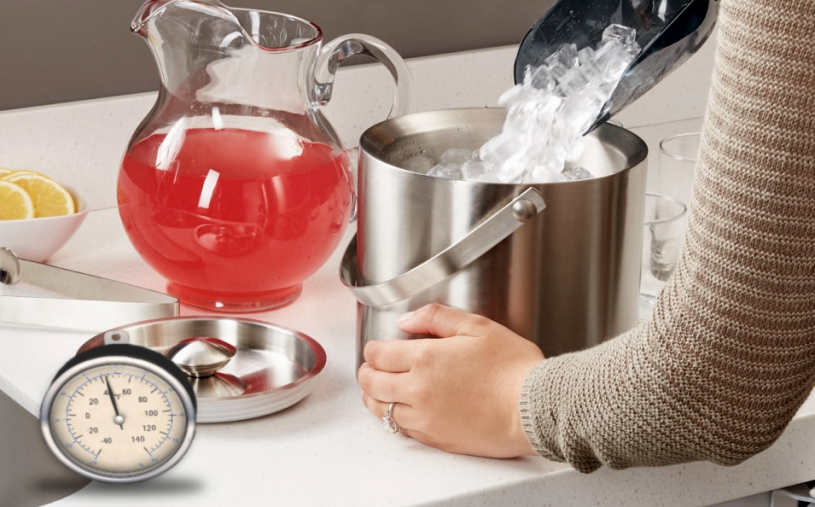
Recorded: 44,°F
